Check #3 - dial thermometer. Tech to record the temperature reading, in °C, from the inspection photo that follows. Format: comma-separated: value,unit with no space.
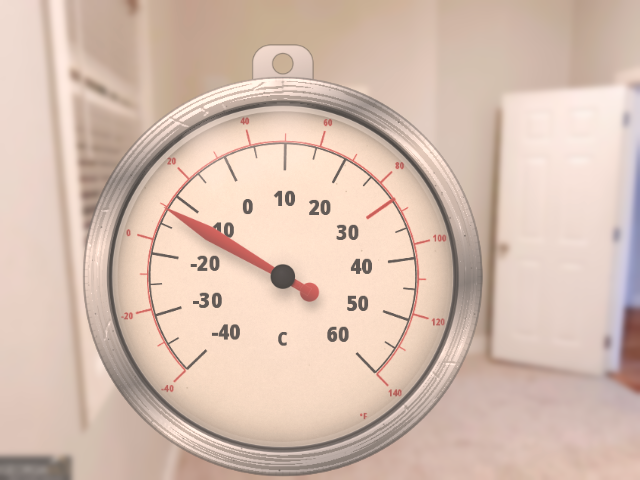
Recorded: -12.5,°C
